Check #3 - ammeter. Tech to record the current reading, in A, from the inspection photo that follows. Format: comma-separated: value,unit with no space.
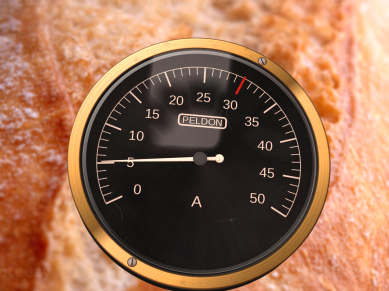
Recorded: 5,A
